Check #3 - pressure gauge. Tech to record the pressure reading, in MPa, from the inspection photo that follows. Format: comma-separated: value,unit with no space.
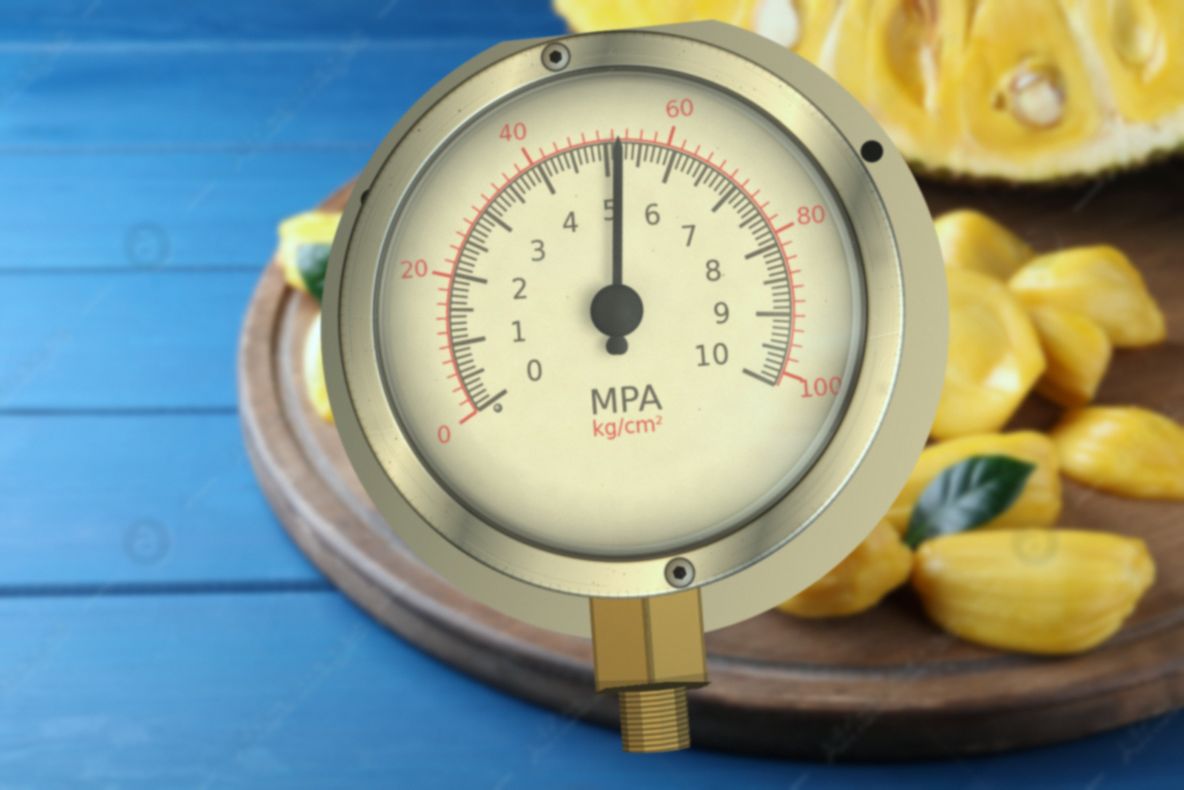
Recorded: 5.2,MPa
